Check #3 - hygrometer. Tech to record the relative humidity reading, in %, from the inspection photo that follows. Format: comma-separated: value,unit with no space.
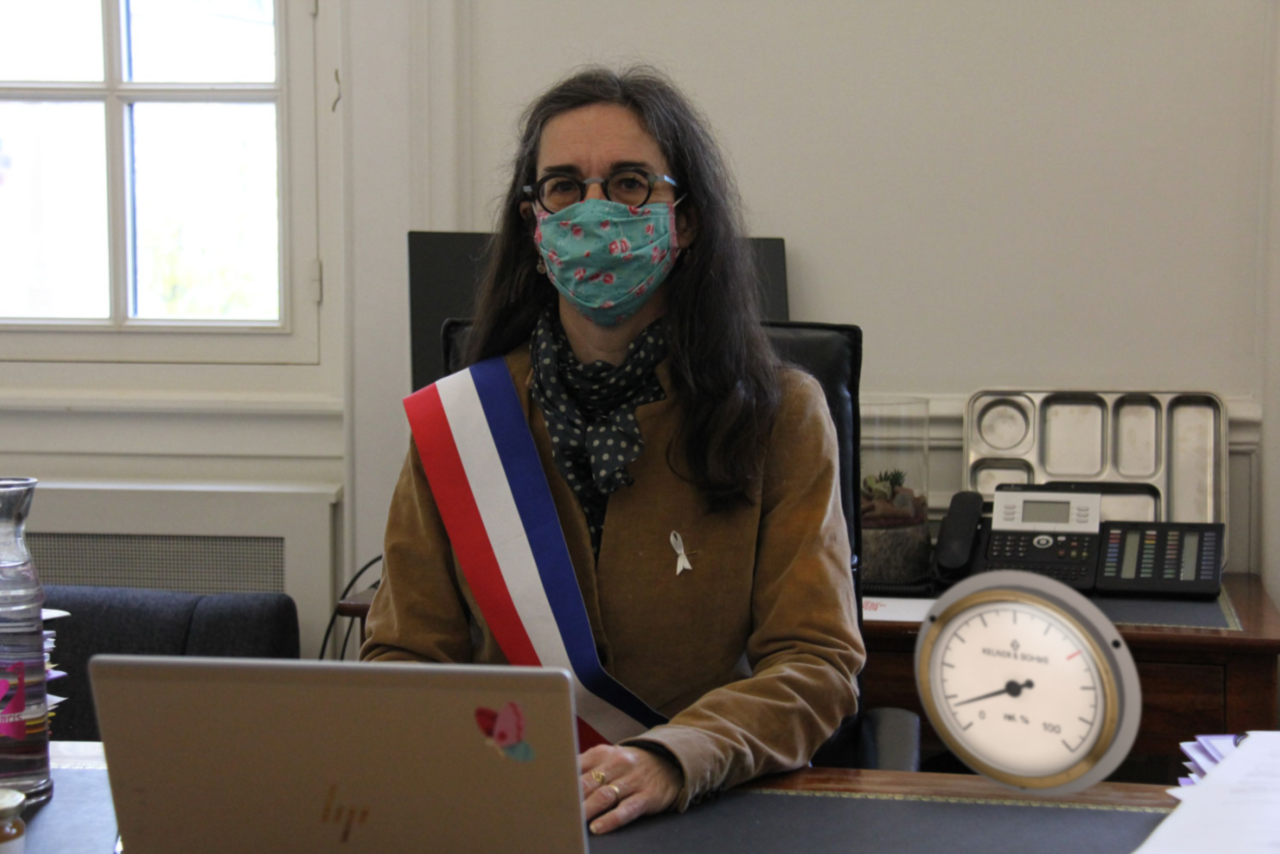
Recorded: 7.5,%
